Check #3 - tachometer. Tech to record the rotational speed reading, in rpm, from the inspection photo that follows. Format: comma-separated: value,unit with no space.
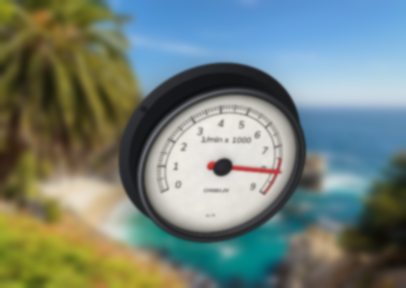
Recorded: 8000,rpm
